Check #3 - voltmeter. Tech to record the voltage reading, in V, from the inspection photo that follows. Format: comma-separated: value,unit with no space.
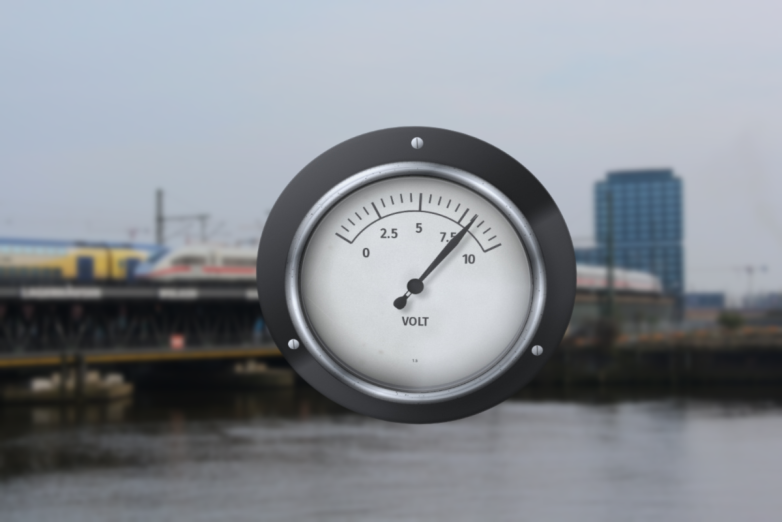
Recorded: 8,V
